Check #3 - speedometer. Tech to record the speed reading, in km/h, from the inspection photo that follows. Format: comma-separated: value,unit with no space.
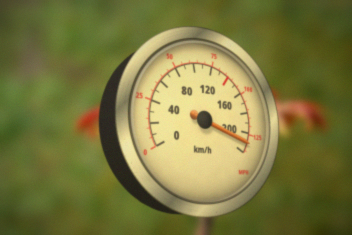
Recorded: 210,km/h
